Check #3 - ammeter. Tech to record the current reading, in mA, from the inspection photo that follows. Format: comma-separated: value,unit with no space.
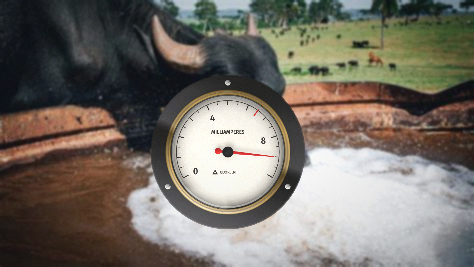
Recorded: 9,mA
